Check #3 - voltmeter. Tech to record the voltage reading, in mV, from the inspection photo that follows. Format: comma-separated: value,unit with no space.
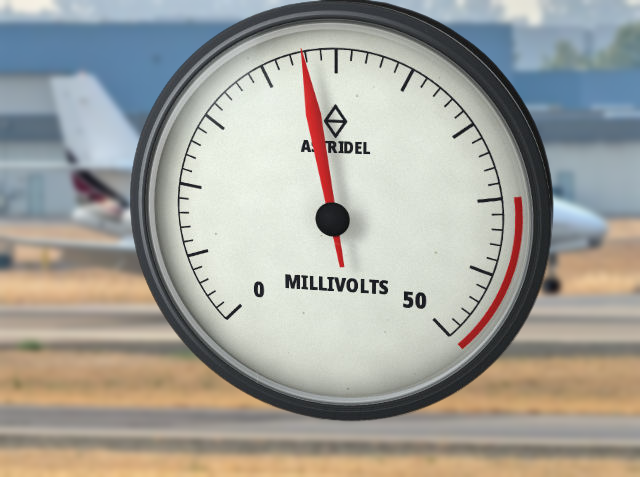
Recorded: 23,mV
